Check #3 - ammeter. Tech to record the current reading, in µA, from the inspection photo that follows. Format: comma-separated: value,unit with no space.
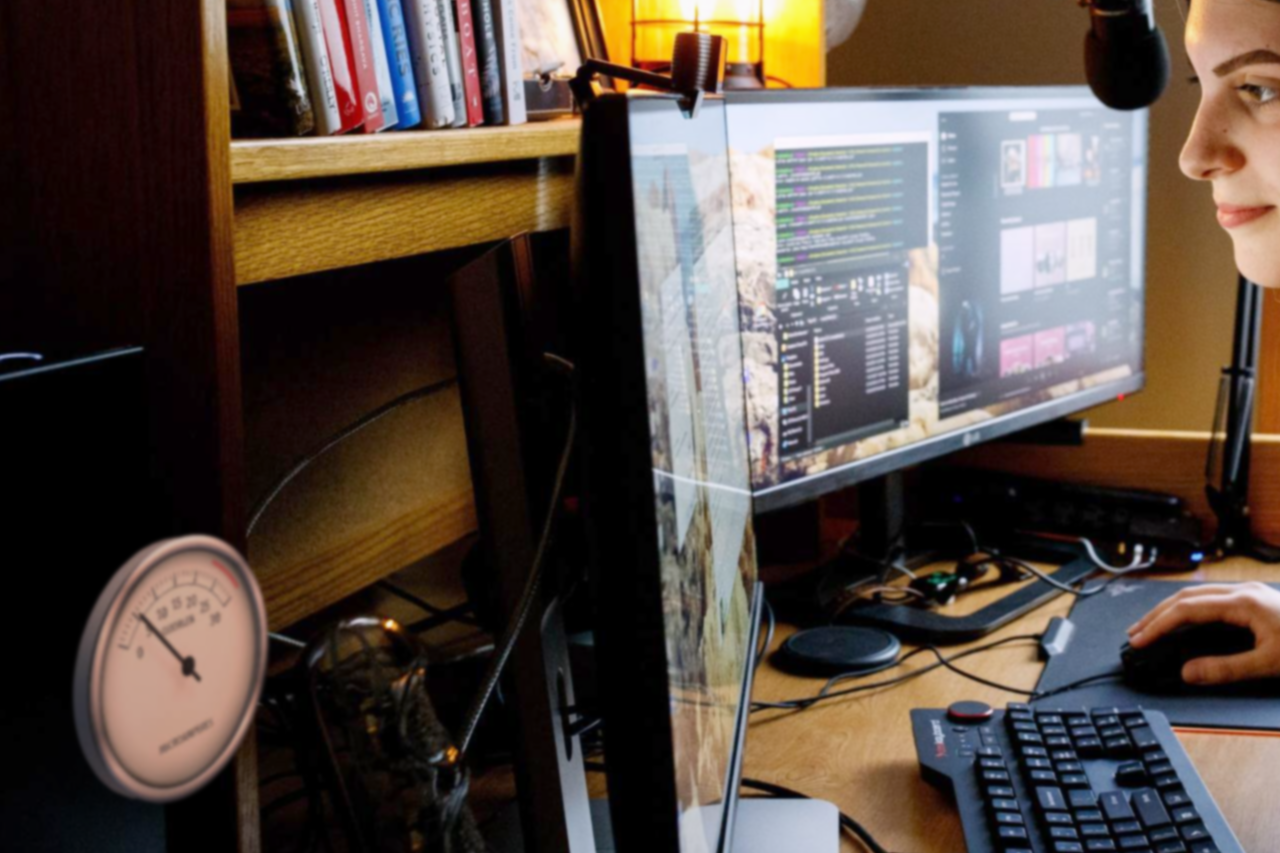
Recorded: 5,µA
